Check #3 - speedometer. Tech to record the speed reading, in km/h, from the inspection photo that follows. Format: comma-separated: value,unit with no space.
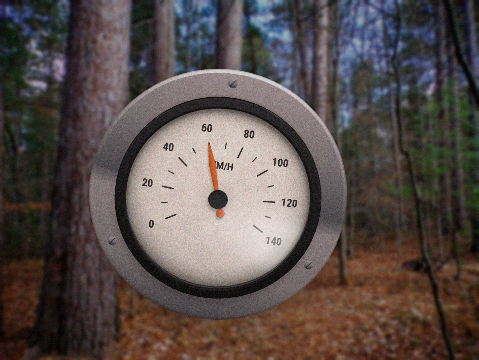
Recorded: 60,km/h
